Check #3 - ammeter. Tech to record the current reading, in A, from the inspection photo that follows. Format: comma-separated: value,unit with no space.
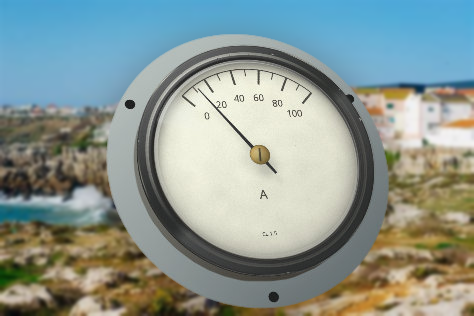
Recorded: 10,A
